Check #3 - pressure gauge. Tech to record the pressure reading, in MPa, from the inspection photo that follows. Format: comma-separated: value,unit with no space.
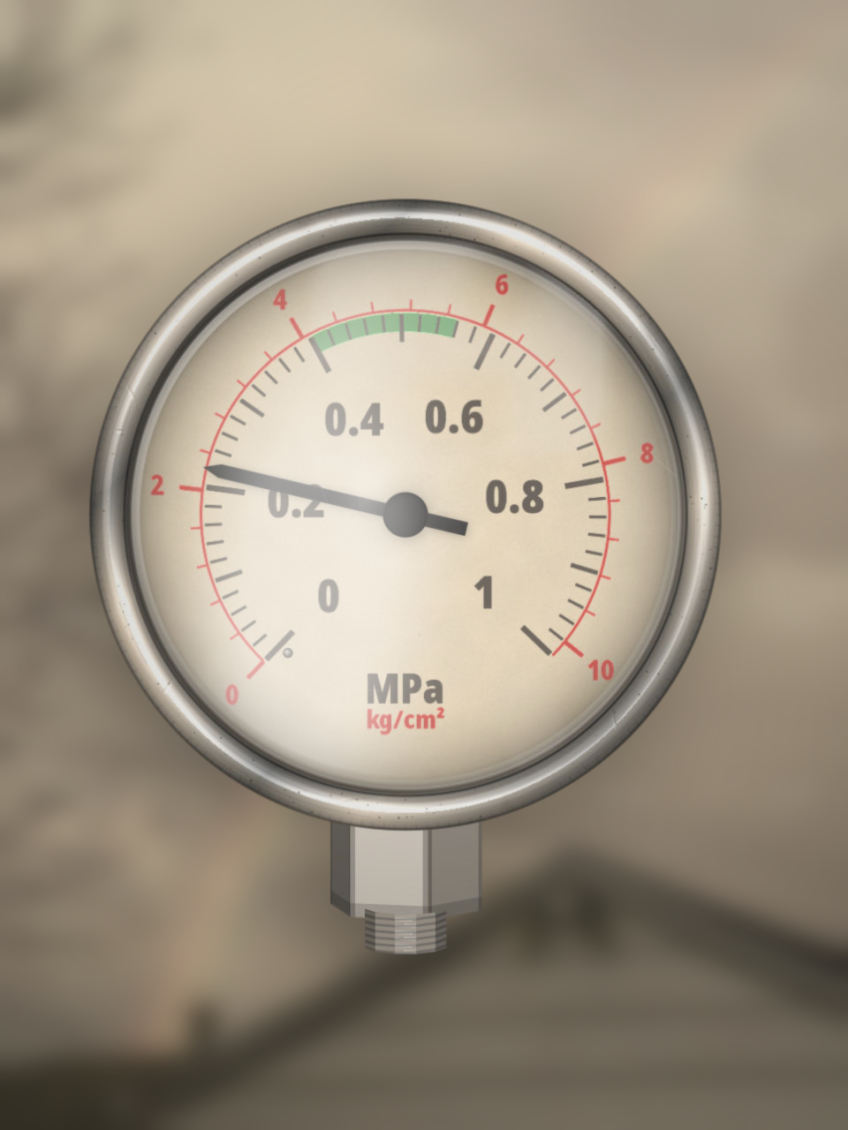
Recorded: 0.22,MPa
